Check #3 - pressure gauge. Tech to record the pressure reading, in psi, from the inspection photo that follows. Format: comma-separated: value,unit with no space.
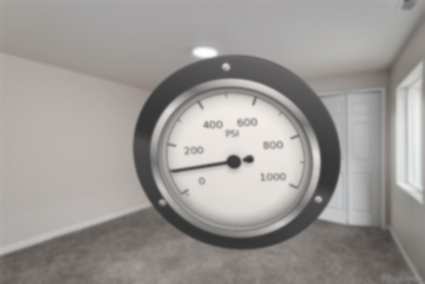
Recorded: 100,psi
